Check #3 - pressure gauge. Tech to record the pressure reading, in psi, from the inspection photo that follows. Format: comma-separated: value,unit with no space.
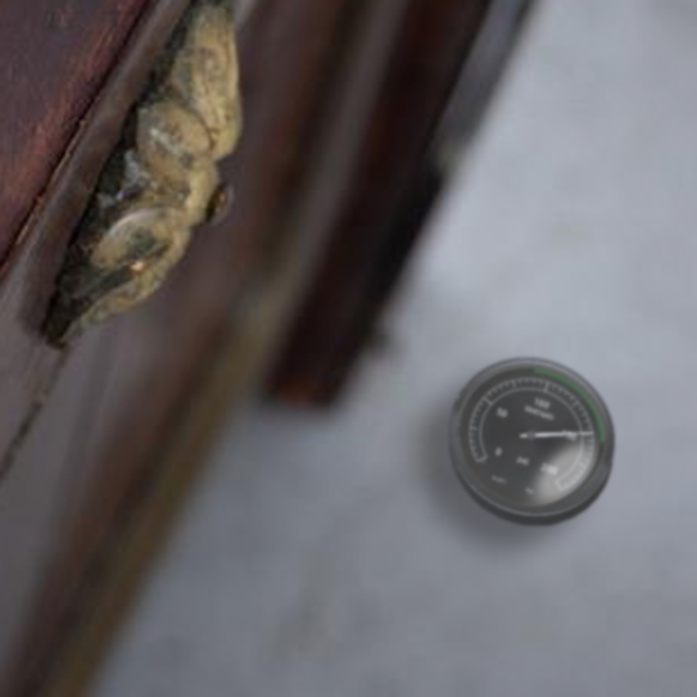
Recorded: 150,psi
